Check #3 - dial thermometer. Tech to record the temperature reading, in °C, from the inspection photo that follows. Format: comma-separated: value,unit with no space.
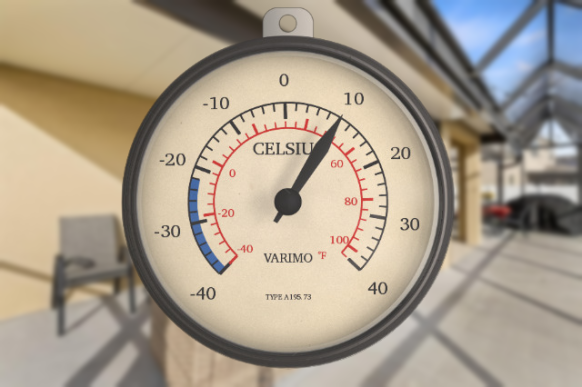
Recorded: 10,°C
